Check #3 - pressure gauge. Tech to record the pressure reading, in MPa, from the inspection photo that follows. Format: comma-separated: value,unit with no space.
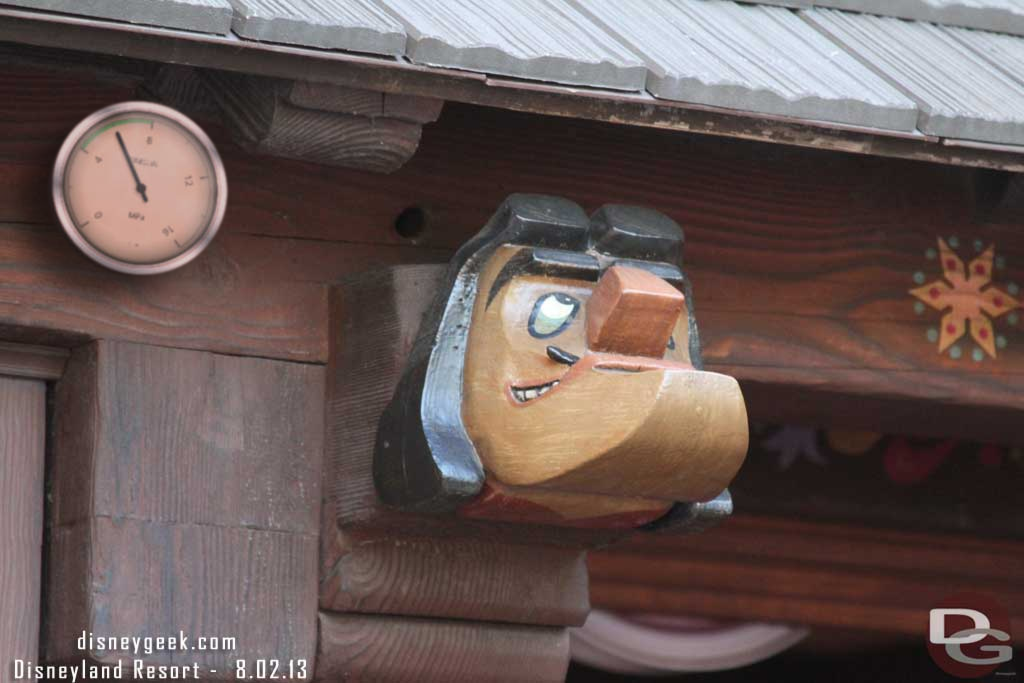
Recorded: 6,MPa
